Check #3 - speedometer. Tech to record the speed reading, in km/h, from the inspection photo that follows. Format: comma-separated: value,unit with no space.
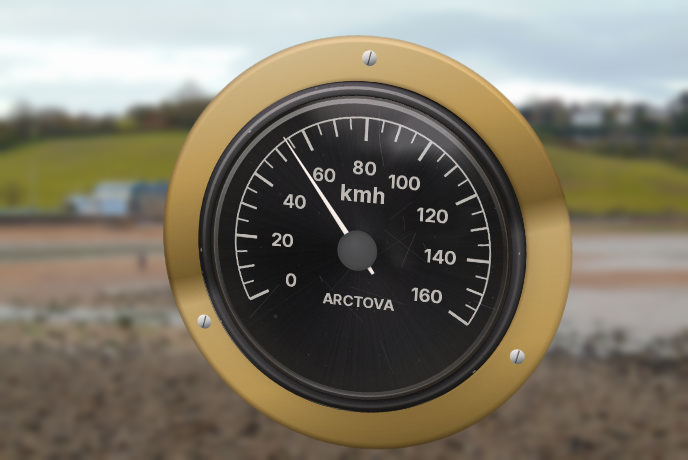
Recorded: 55,km/h
